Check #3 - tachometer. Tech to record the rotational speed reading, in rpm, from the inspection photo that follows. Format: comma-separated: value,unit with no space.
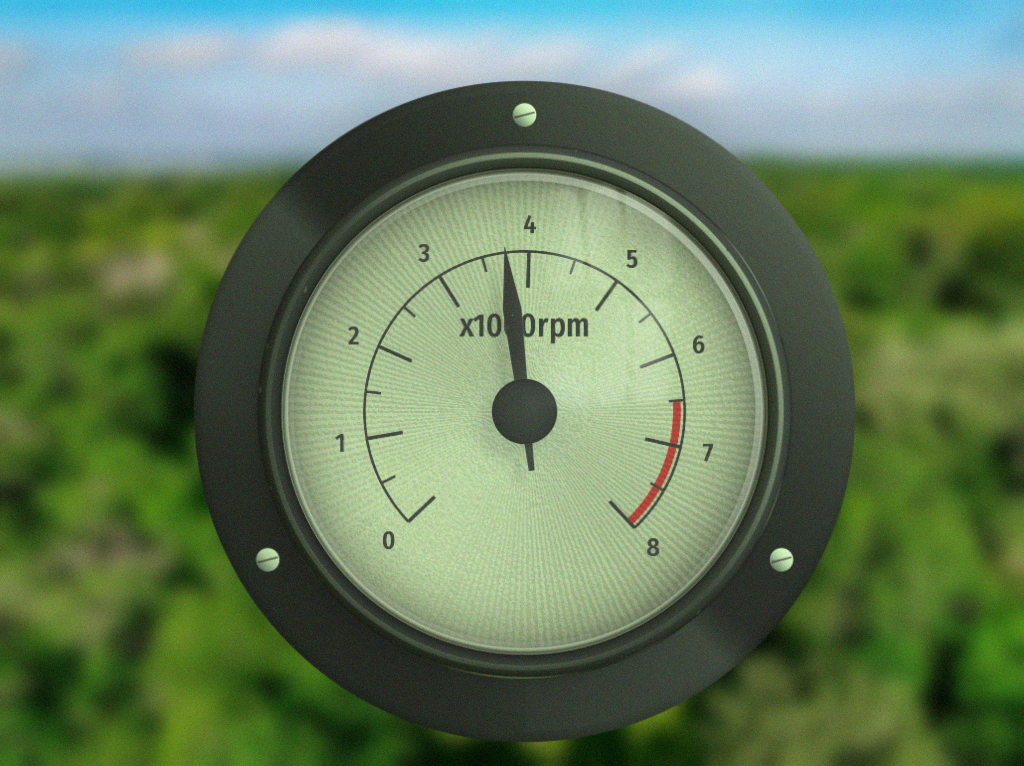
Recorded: 3750,rpm
